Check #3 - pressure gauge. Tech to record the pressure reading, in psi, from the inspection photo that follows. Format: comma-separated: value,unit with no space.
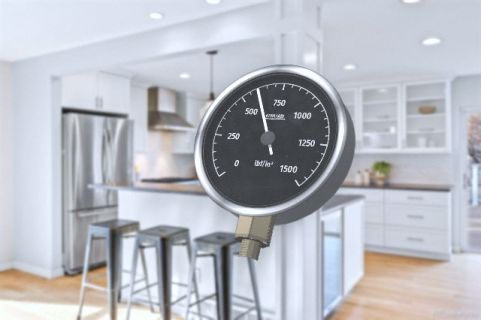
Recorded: 600,psi
